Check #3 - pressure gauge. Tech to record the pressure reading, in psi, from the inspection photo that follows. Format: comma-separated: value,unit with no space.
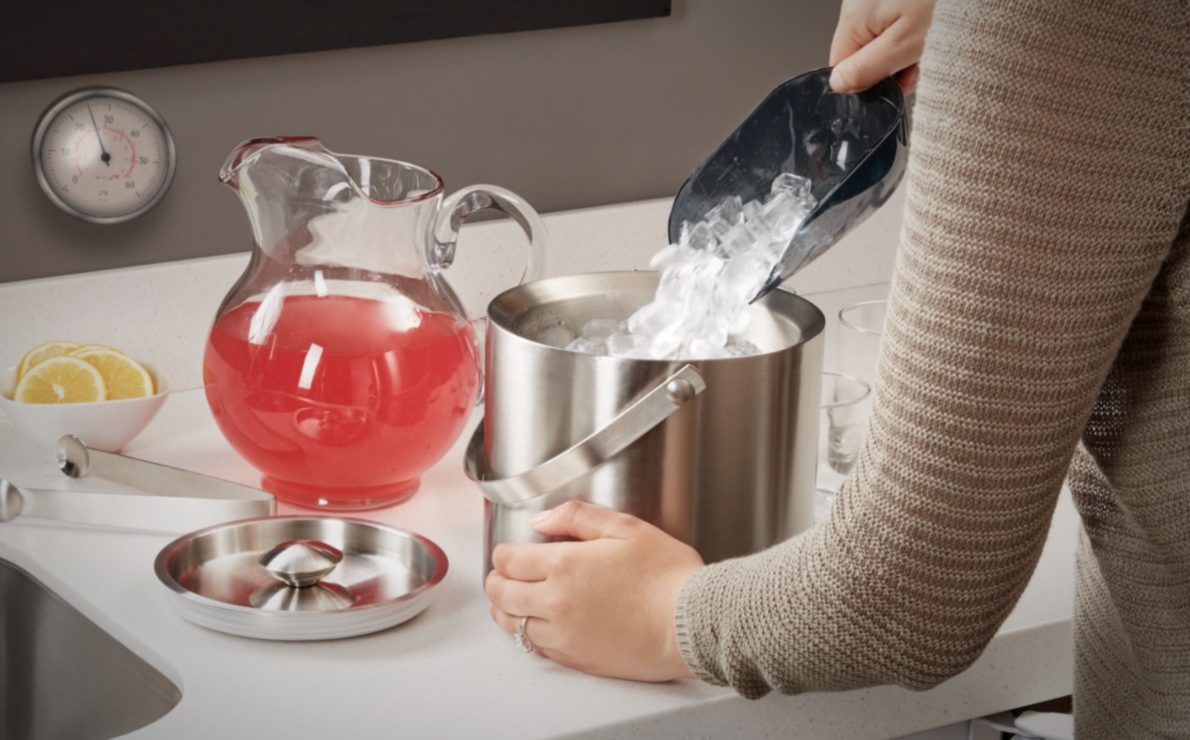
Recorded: 25,psi
